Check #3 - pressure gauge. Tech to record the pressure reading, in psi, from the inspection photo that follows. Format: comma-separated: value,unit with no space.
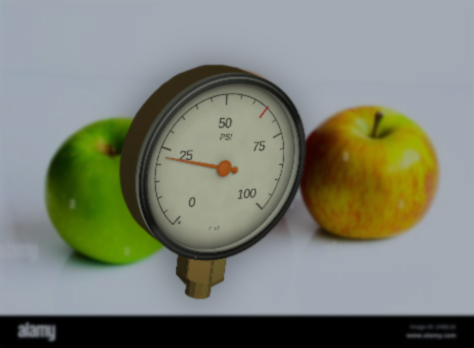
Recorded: 22.5,psi
